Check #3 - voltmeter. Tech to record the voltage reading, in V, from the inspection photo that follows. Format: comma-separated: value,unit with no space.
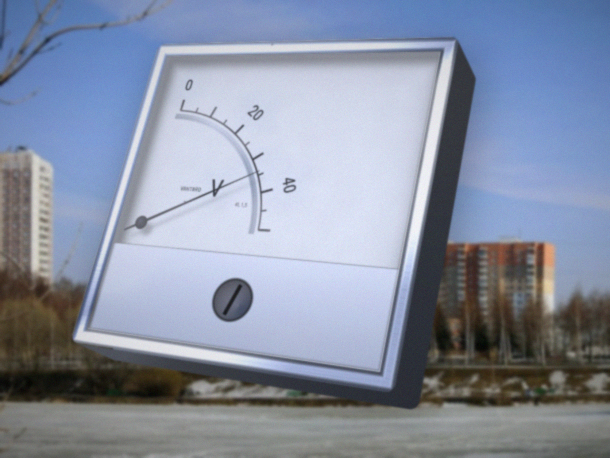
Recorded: 35,V
